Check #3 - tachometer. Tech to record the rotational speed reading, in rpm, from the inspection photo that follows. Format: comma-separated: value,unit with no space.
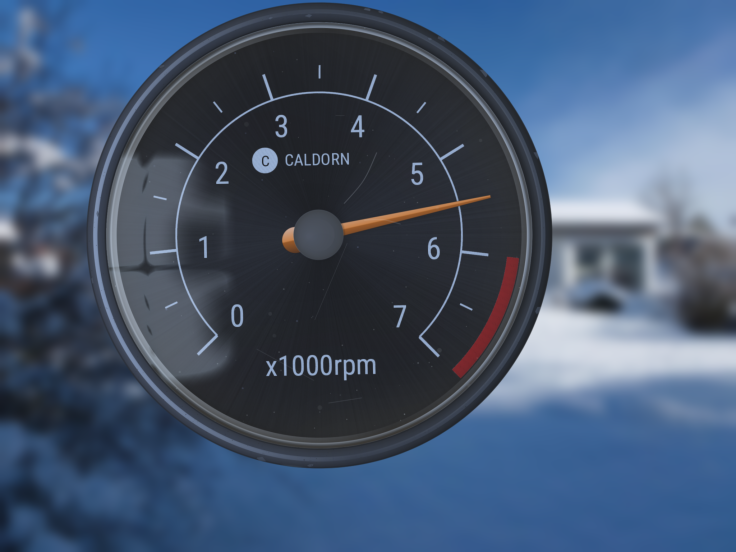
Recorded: 5500,rpm
